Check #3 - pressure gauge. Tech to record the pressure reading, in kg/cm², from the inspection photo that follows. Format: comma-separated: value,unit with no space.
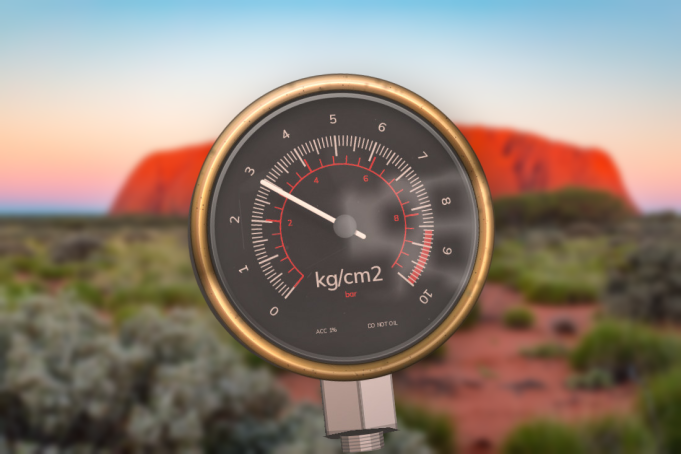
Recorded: 2.9,kg/cm²
